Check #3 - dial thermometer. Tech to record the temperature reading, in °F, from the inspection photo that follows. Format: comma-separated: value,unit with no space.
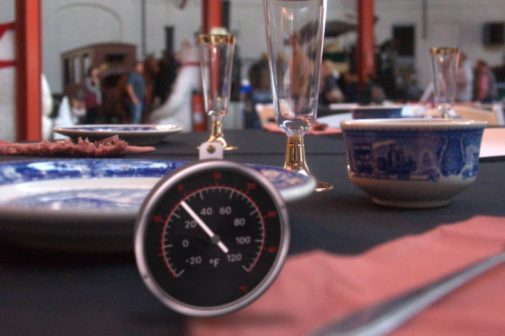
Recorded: 28,°F
